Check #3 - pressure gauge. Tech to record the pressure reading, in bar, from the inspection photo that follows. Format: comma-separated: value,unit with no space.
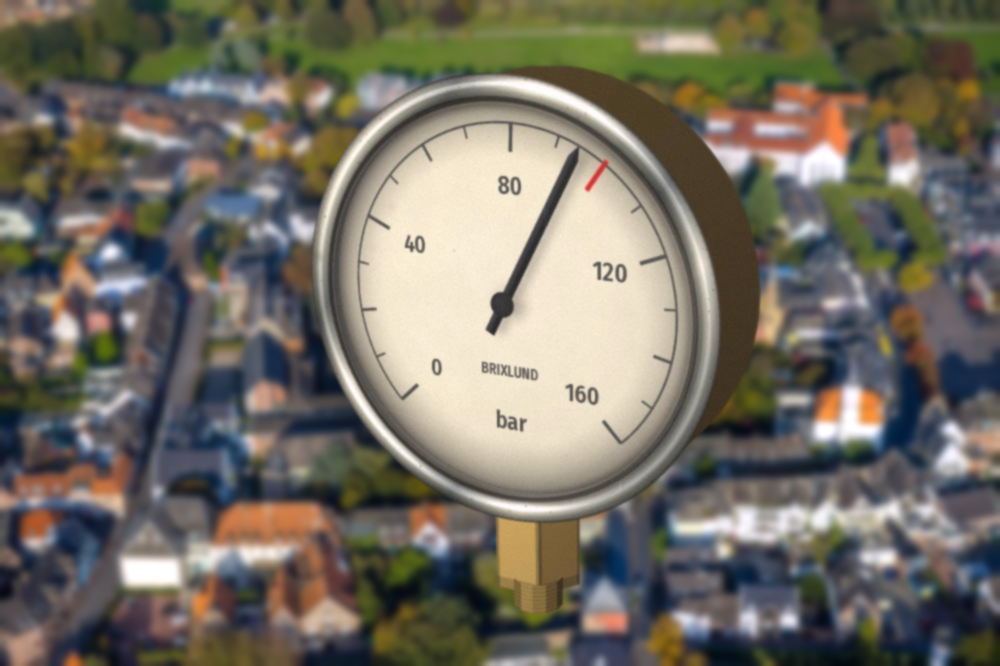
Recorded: 95,bar
